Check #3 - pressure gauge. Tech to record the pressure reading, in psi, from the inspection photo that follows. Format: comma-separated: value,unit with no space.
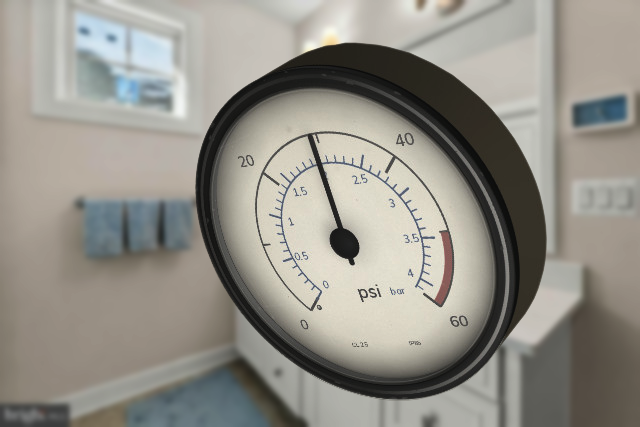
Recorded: 30,psi
